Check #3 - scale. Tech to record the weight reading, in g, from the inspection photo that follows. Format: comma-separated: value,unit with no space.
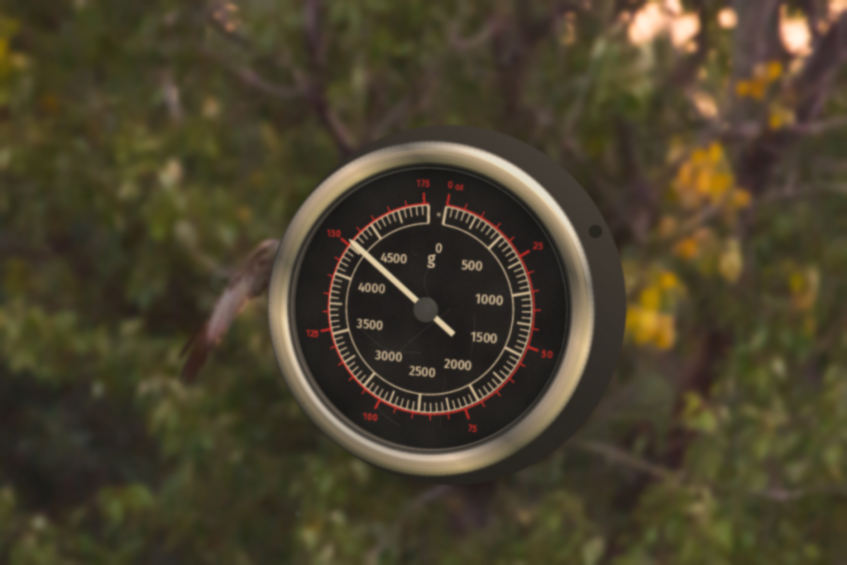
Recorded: 4300,g
